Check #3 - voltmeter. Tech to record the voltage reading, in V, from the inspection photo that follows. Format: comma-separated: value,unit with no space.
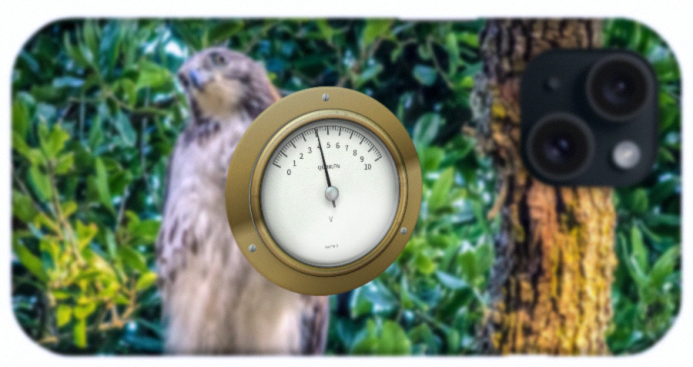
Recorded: 4,V
